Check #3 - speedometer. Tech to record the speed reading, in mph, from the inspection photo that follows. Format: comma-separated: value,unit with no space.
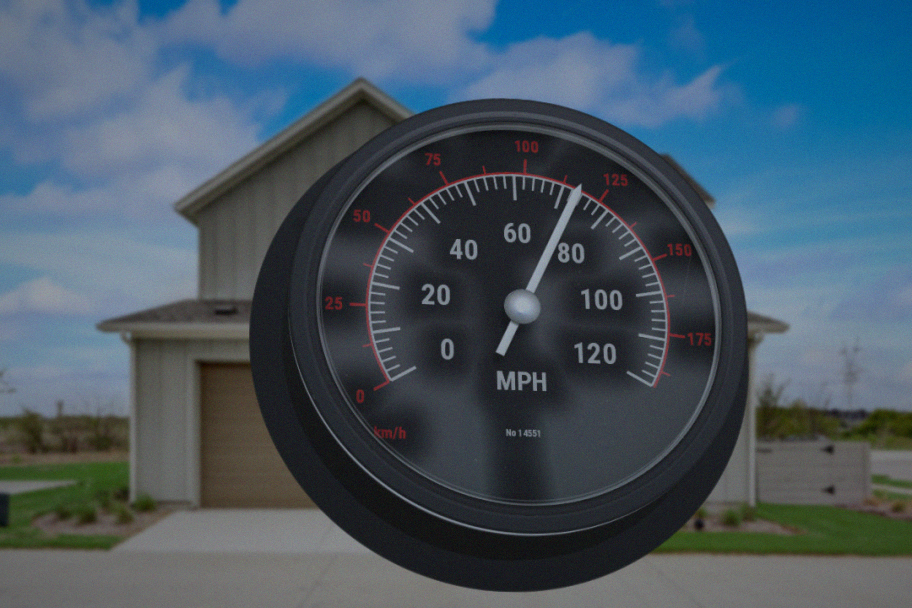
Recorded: 73,mph
